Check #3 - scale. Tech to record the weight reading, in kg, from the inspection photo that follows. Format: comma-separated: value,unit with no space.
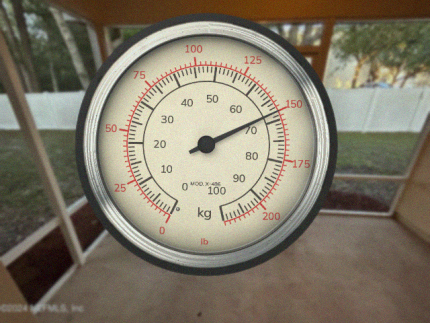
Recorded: 68,kg
